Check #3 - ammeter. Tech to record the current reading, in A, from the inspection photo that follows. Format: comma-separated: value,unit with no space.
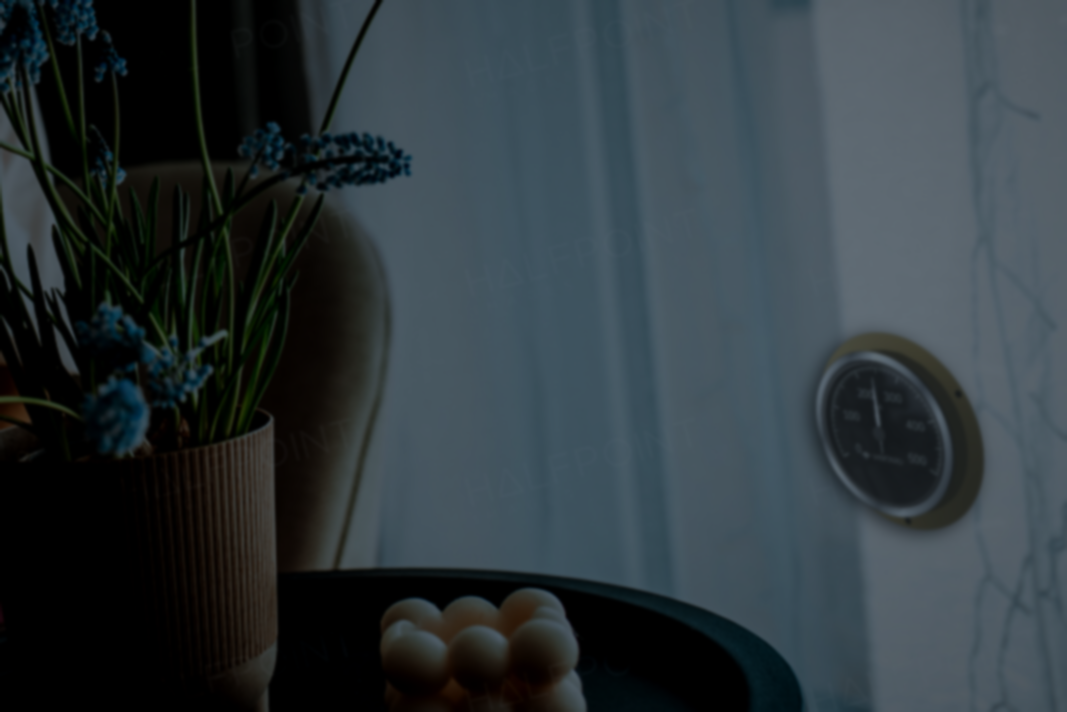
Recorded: 250,A
